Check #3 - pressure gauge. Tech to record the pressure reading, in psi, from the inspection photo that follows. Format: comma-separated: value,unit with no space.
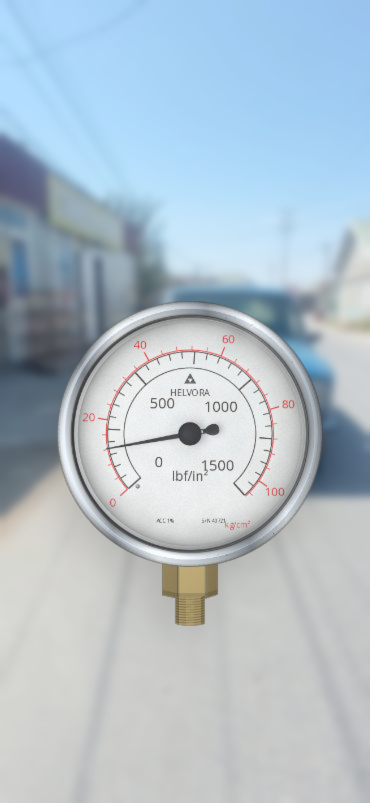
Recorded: 175,psi
